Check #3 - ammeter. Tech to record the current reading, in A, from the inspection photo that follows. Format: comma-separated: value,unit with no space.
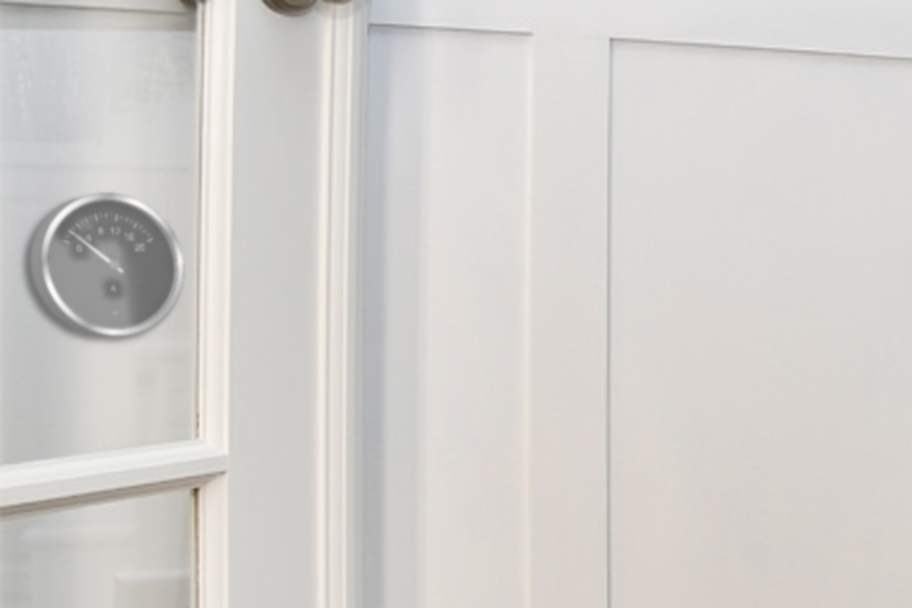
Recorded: 2,A
